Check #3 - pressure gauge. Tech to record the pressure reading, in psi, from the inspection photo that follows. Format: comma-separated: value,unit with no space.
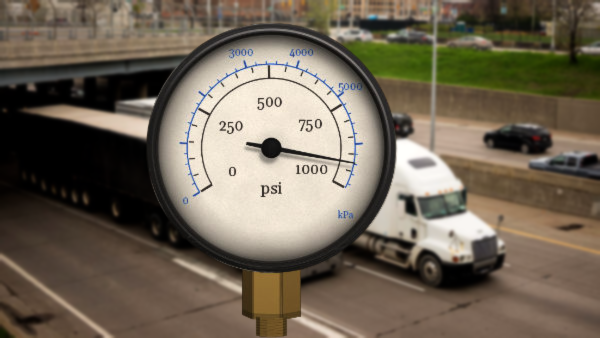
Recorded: 925,psi
